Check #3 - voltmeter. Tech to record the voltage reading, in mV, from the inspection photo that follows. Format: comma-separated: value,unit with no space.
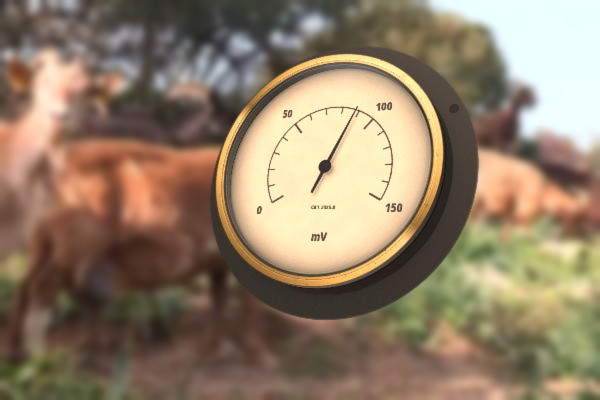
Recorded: 90,mV
